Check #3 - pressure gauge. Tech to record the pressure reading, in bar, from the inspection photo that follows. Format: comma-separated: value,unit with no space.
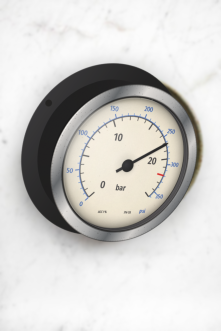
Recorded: 18,bar
